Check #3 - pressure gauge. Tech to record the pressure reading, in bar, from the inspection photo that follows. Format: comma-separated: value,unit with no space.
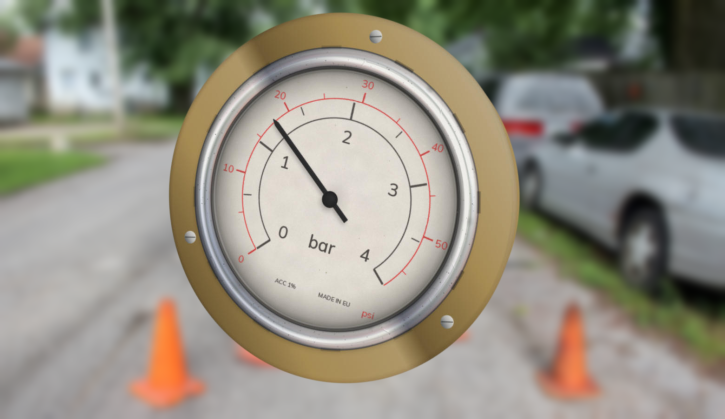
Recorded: 1.25,bar
